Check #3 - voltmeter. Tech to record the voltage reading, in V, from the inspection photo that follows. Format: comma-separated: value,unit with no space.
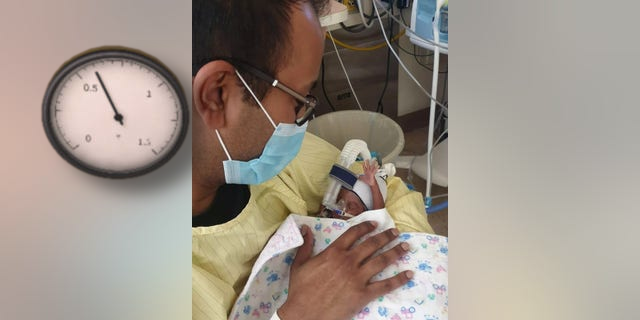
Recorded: 0.6,V
